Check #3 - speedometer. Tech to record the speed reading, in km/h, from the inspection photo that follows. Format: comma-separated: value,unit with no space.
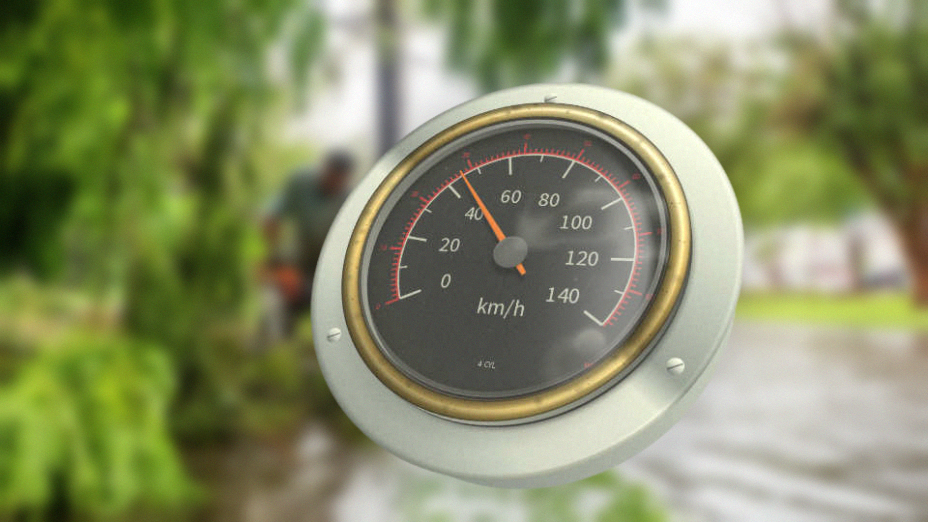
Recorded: 45,km/h
